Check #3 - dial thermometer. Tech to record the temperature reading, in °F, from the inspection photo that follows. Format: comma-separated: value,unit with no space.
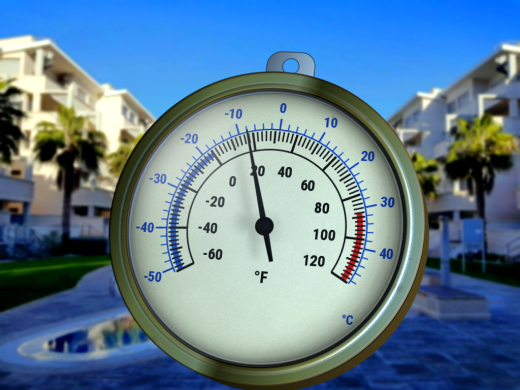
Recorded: 18,°F
